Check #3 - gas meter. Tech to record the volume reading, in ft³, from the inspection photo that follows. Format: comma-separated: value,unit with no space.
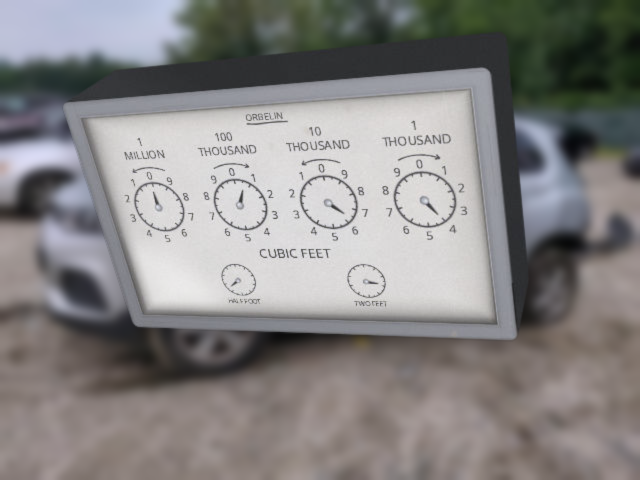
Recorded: 6400,ft³
